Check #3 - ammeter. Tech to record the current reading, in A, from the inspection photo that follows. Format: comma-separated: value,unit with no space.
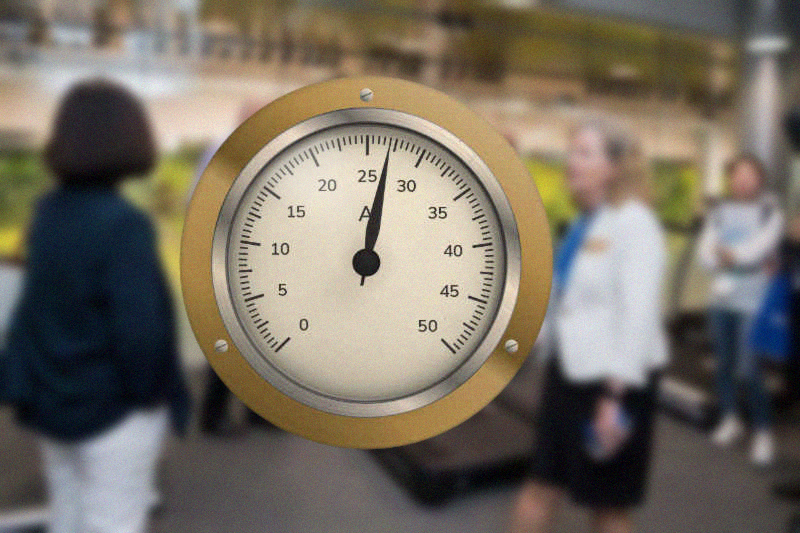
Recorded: 27,A
